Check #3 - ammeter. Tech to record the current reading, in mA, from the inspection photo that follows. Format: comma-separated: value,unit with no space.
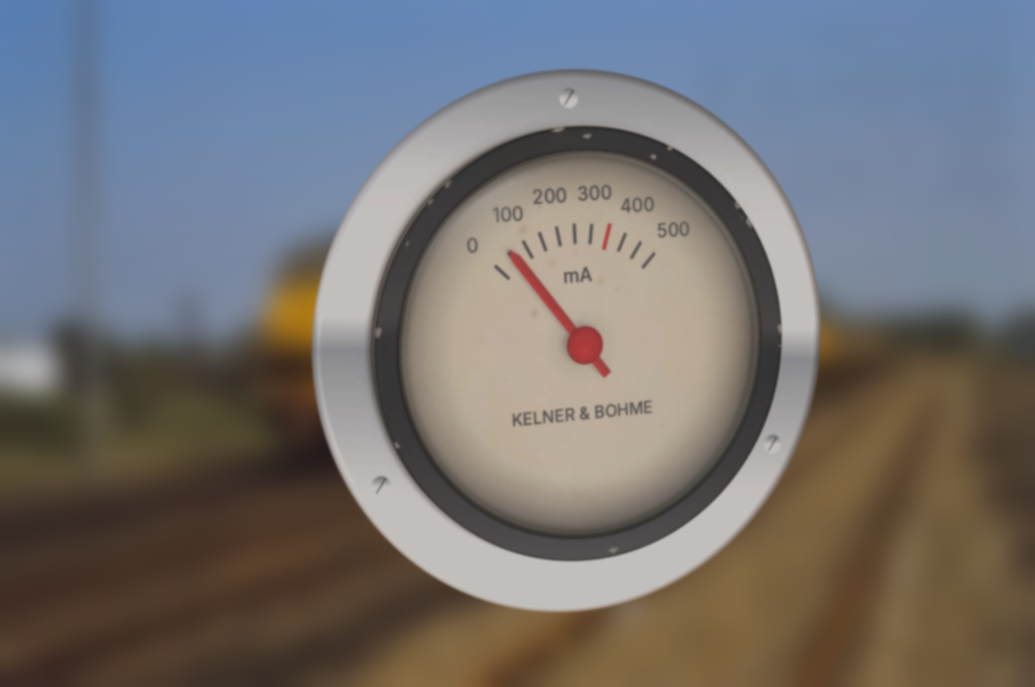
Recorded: 50,mA
